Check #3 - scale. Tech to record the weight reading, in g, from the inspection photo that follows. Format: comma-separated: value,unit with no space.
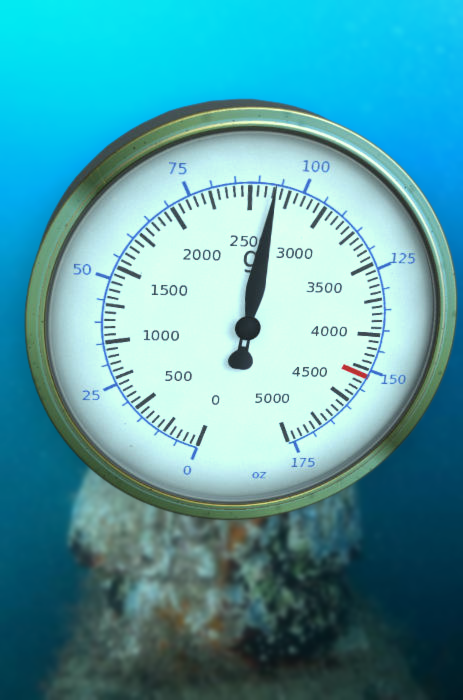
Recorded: 2650,g
